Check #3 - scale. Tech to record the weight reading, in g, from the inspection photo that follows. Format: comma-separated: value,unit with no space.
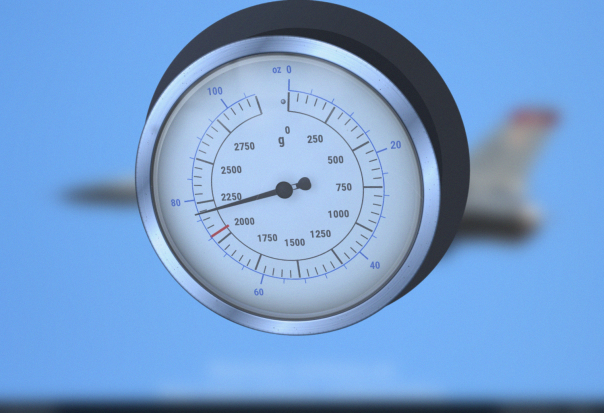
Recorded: 2200,g
